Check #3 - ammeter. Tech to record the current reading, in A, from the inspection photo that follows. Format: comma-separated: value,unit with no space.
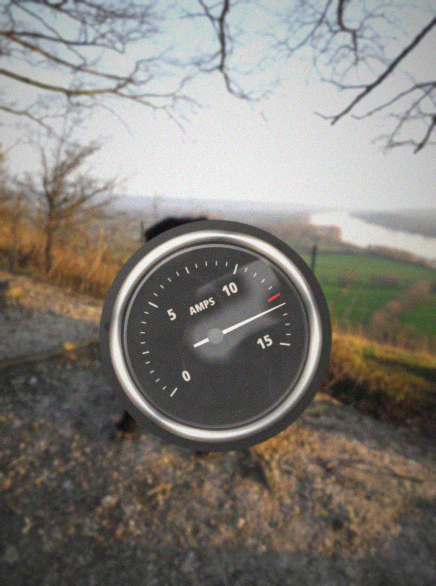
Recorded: 13,A
